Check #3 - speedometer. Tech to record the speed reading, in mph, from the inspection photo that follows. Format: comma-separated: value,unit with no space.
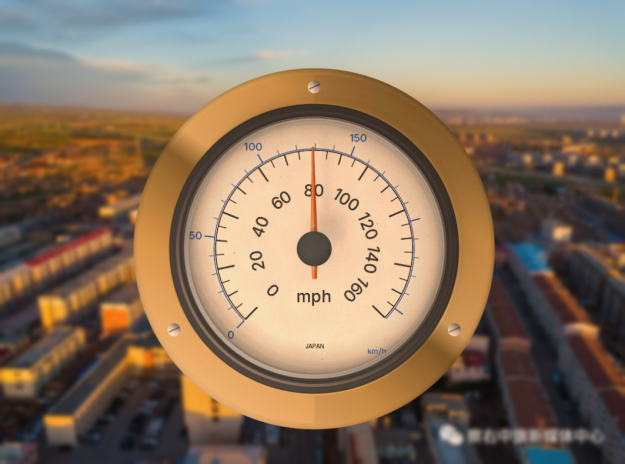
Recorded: 80,mph
